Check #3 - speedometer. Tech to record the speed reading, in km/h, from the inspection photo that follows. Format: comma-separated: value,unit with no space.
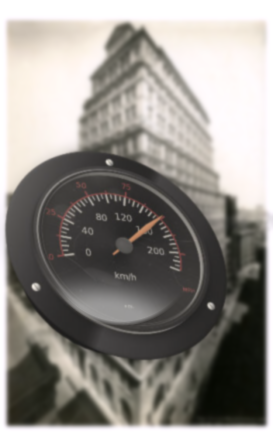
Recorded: 160,km/h
